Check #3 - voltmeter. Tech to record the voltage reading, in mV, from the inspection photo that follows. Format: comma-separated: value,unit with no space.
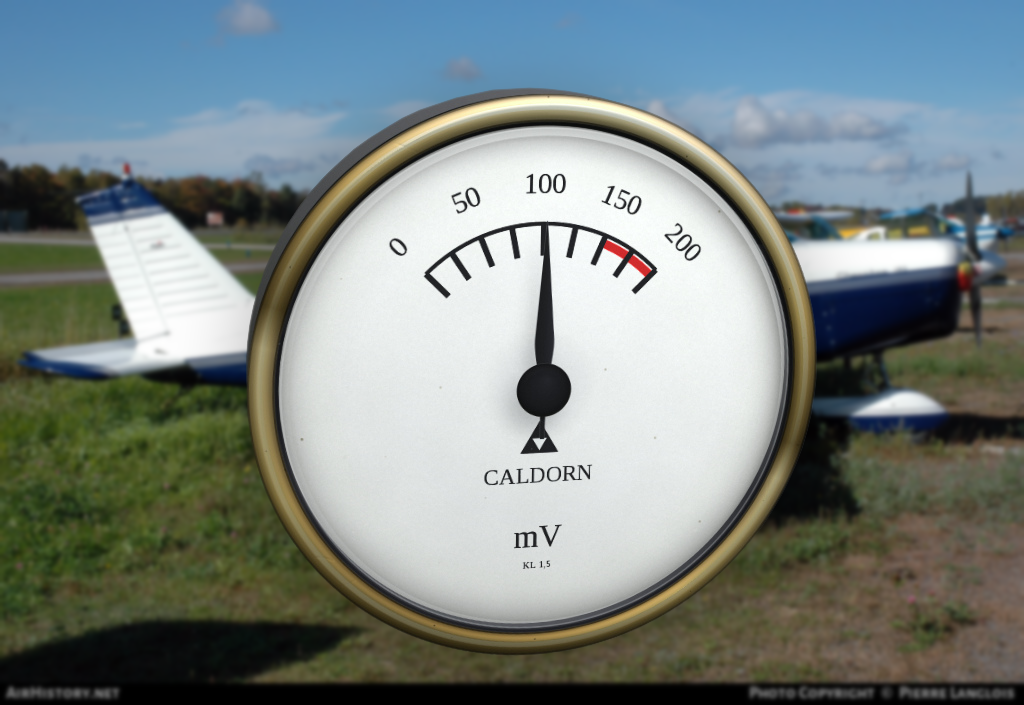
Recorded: 100,mV
